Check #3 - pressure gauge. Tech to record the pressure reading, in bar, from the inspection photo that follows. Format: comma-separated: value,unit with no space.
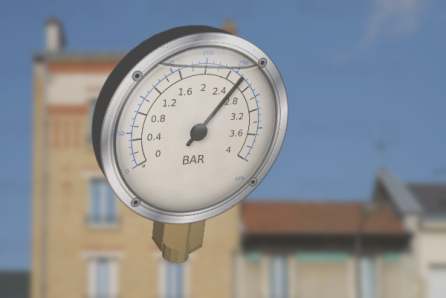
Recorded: 2.6,bar
